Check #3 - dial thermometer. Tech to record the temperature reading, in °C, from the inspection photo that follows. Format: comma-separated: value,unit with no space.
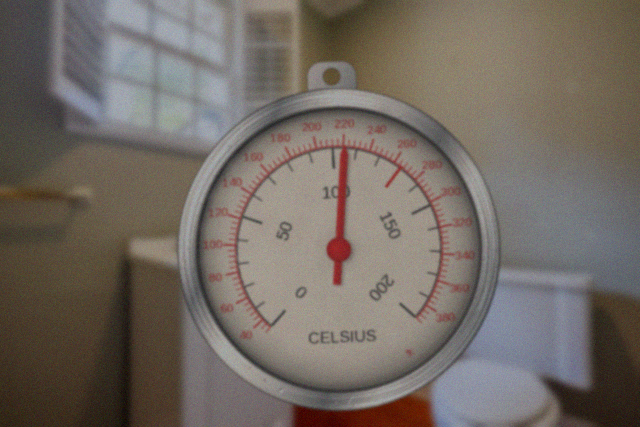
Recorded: 105,°C
